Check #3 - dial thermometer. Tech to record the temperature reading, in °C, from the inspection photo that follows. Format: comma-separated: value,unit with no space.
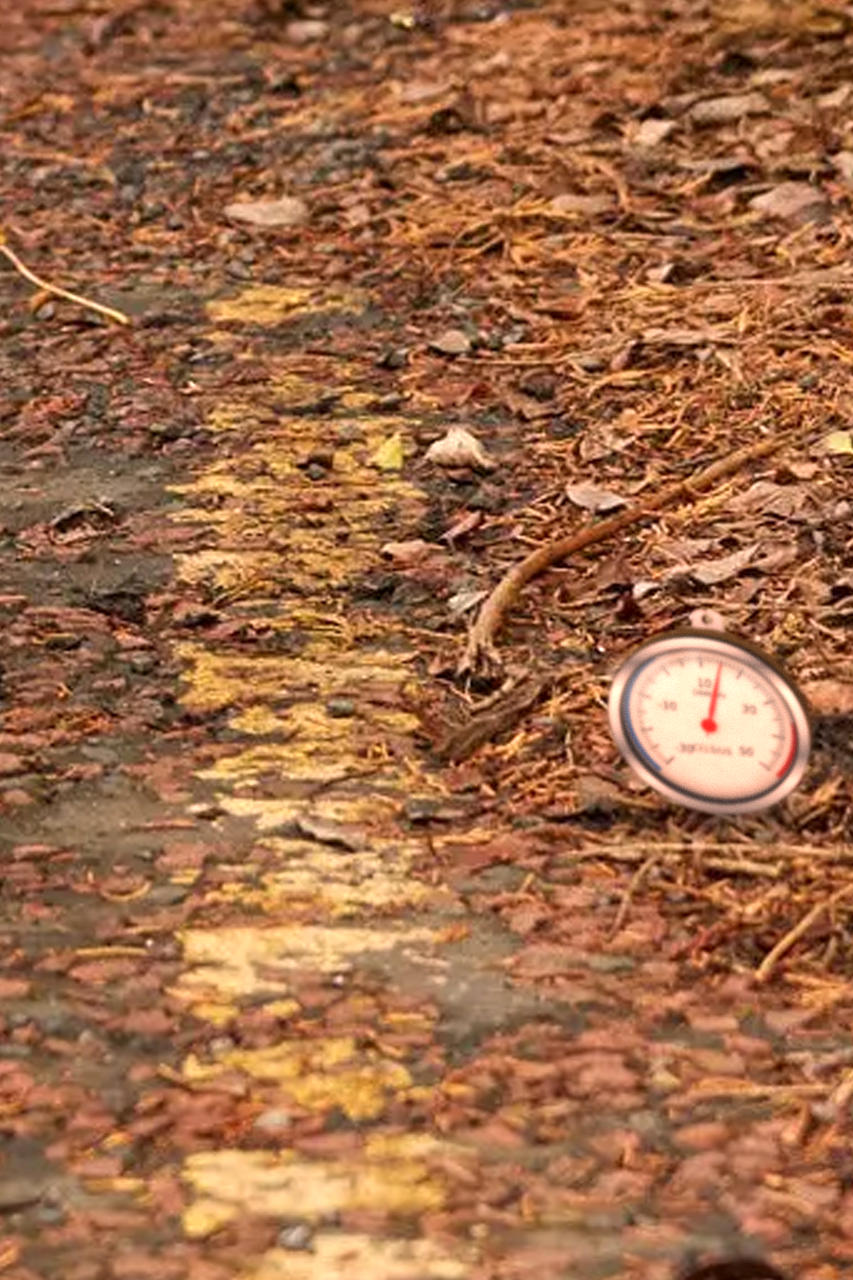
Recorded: 15,°C
